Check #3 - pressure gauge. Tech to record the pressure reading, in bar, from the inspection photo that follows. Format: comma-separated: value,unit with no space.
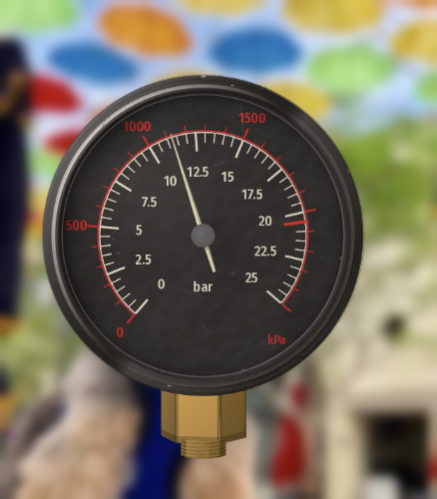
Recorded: 11.25,bar
